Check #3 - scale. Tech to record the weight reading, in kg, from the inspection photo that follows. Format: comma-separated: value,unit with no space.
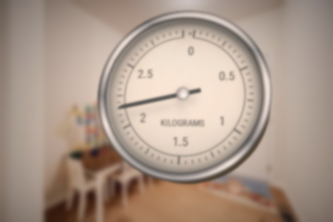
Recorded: 2.15,kg
